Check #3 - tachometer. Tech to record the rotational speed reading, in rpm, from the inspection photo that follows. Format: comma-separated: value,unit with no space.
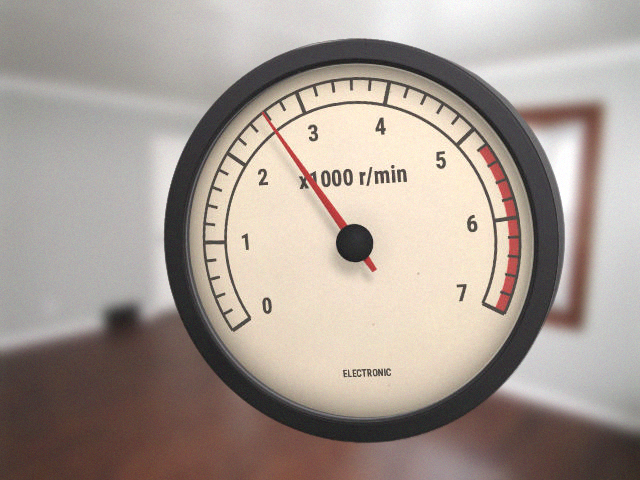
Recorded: 2600,rpm
